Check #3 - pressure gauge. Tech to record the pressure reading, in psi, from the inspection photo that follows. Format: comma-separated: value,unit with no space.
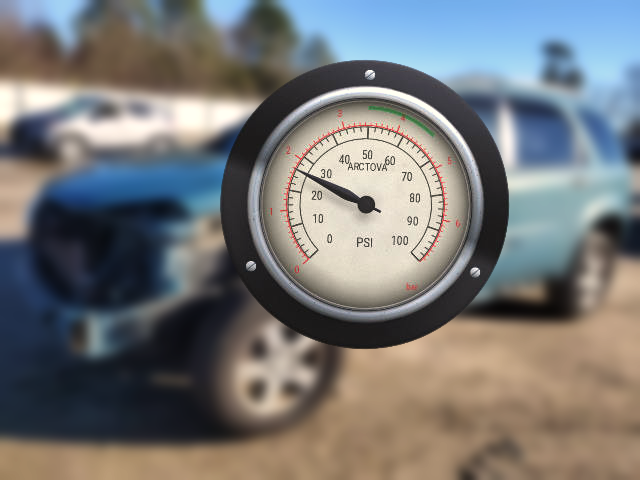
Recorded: 26,psi
